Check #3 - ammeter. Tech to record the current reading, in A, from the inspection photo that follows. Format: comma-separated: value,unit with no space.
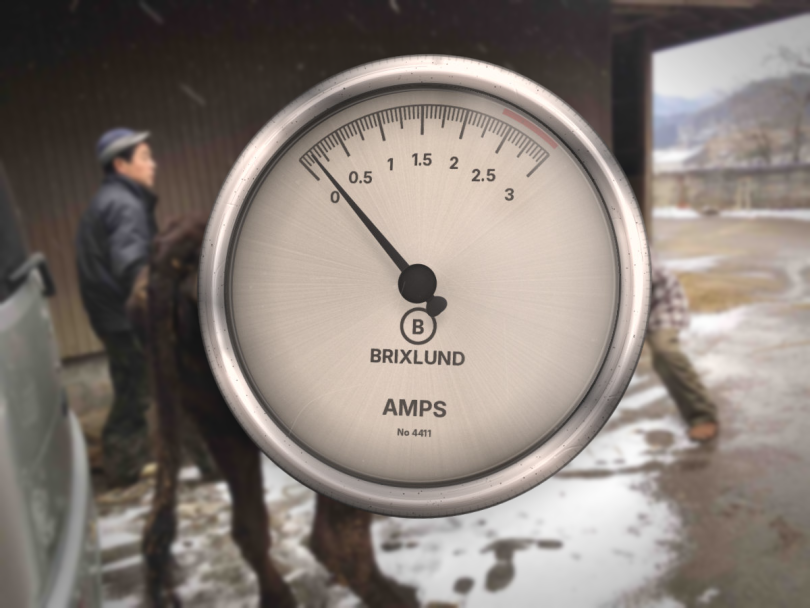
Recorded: 0.15,A
